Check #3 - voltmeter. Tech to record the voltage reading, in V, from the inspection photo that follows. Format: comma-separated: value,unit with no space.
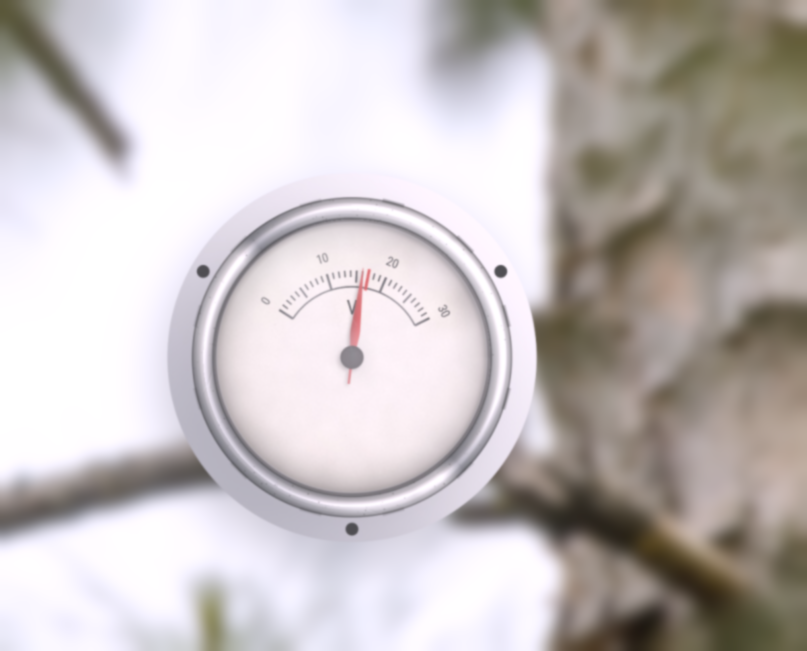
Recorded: 16,V
